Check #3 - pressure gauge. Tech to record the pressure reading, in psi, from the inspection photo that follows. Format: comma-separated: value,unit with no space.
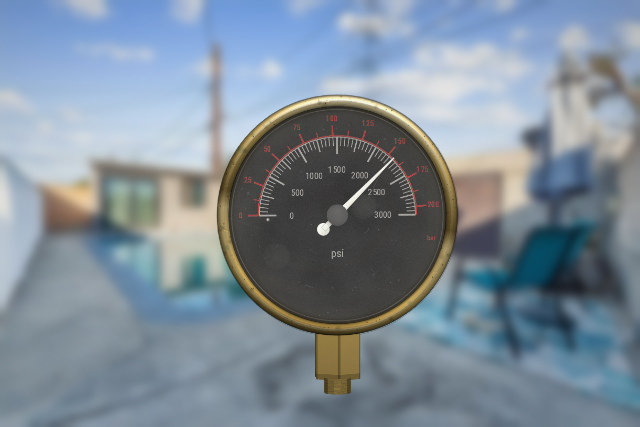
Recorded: 2250,psi
